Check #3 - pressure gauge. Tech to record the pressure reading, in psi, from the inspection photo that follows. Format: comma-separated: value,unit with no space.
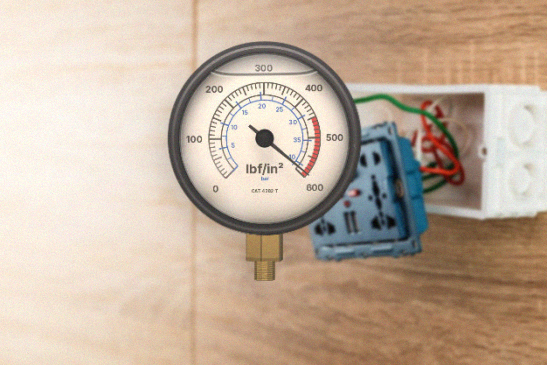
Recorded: 590,psi
